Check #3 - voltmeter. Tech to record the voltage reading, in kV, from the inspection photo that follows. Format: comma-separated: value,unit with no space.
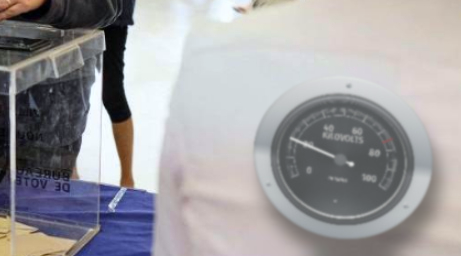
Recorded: 20,kV
